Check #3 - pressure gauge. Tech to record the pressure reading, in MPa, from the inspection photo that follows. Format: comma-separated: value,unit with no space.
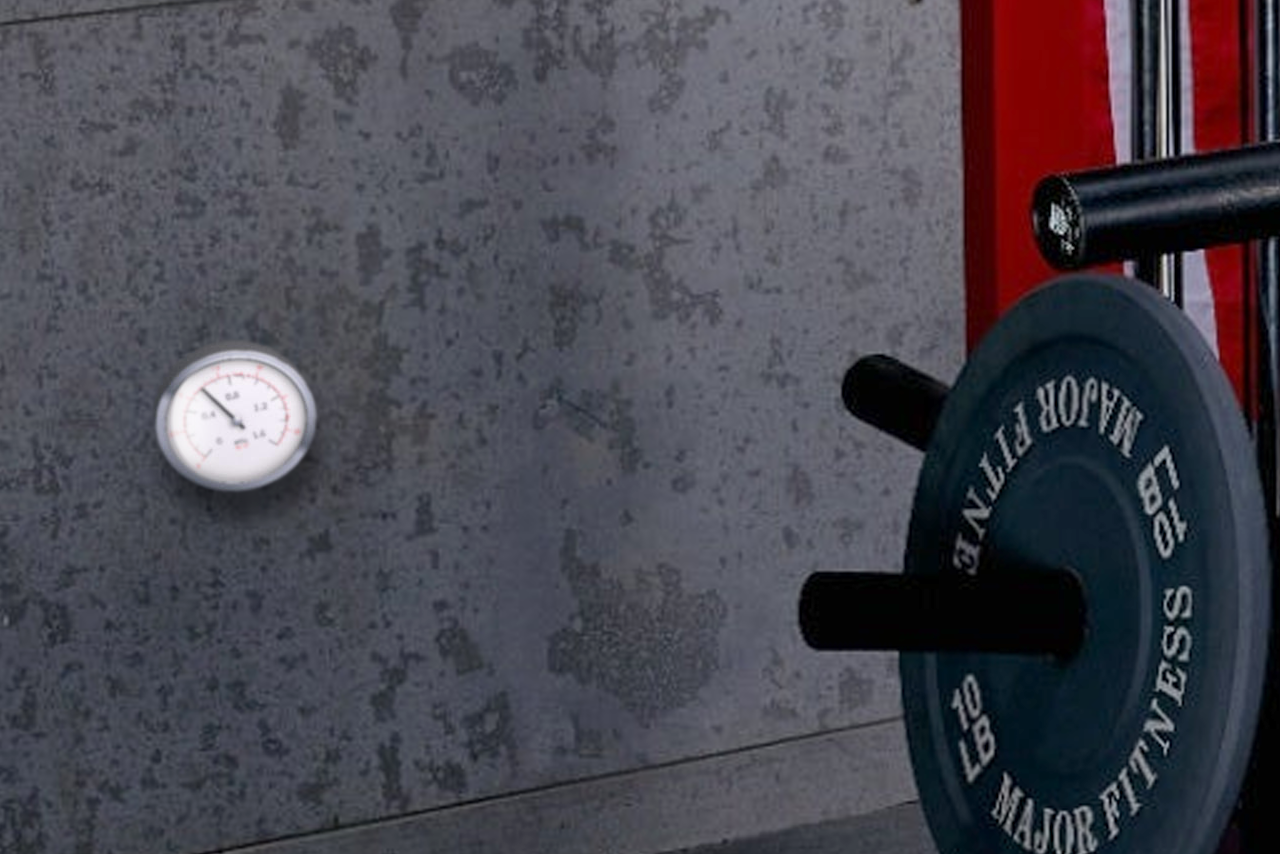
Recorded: 0.6,MPa
